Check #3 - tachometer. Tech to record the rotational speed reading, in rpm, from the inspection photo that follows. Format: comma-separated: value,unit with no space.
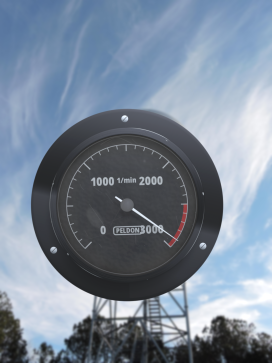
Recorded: 2900,rpm
